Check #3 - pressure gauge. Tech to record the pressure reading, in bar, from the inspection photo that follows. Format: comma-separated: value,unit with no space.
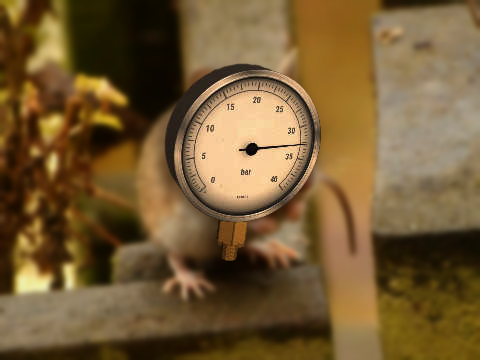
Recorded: 32.5,bar
